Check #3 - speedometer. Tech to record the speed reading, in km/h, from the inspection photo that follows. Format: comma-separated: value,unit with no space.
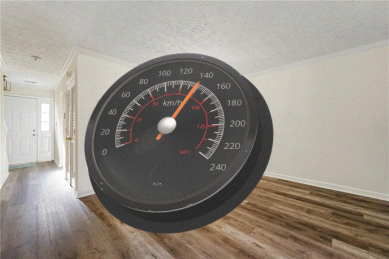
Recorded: 140,km/h
